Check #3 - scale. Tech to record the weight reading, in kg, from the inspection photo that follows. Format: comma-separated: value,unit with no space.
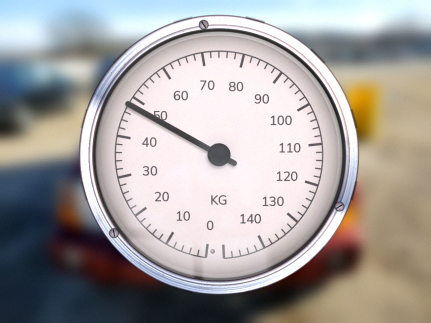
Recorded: 48,kg
